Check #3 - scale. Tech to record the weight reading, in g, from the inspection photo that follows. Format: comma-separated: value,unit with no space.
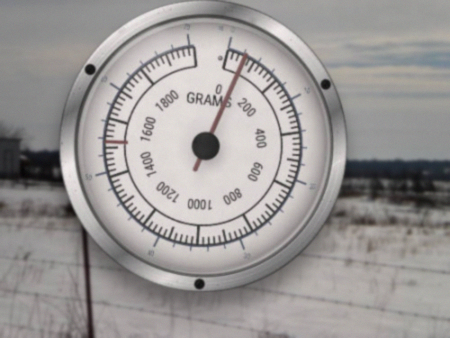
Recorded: 60,g
